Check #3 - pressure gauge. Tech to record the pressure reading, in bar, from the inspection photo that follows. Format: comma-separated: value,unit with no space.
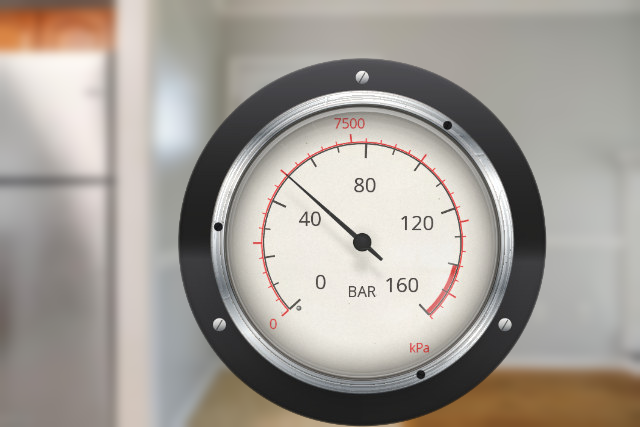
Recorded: 50,bar
